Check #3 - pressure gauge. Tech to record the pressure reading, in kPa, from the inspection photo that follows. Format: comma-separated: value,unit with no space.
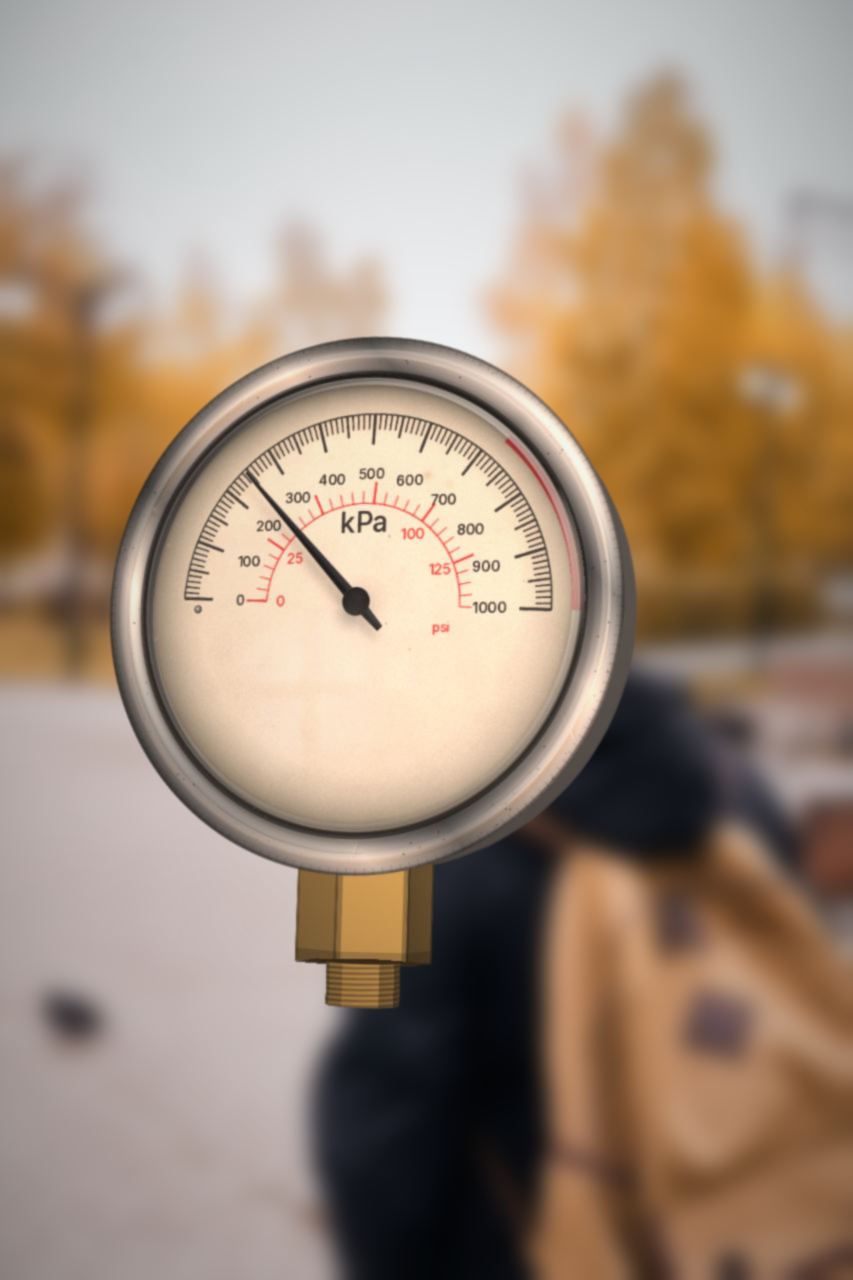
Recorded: 250,kPa
